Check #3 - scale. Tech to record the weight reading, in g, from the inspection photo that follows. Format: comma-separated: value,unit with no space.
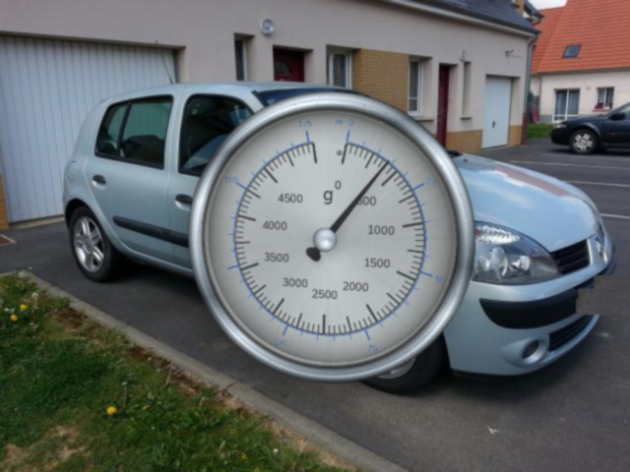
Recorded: 400,g
